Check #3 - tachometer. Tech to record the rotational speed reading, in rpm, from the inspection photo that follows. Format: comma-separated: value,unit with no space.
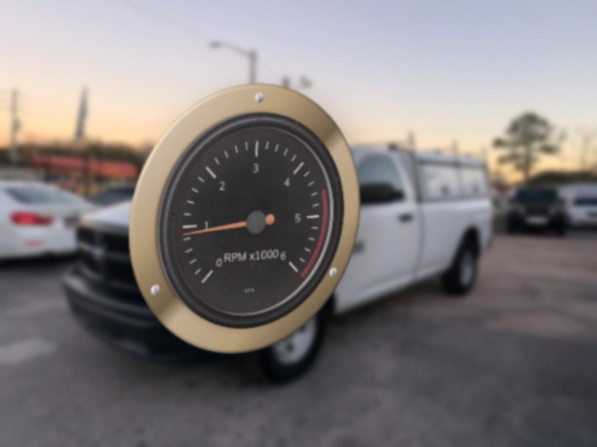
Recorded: 900,rpm
